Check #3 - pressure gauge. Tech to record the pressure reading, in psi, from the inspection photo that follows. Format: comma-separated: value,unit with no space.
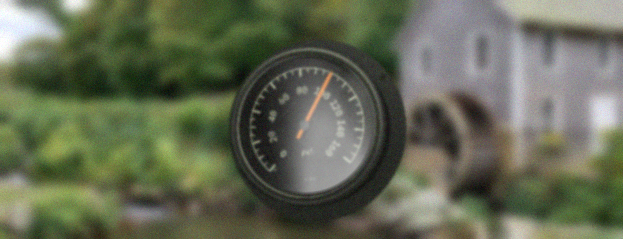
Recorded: 100,psi
